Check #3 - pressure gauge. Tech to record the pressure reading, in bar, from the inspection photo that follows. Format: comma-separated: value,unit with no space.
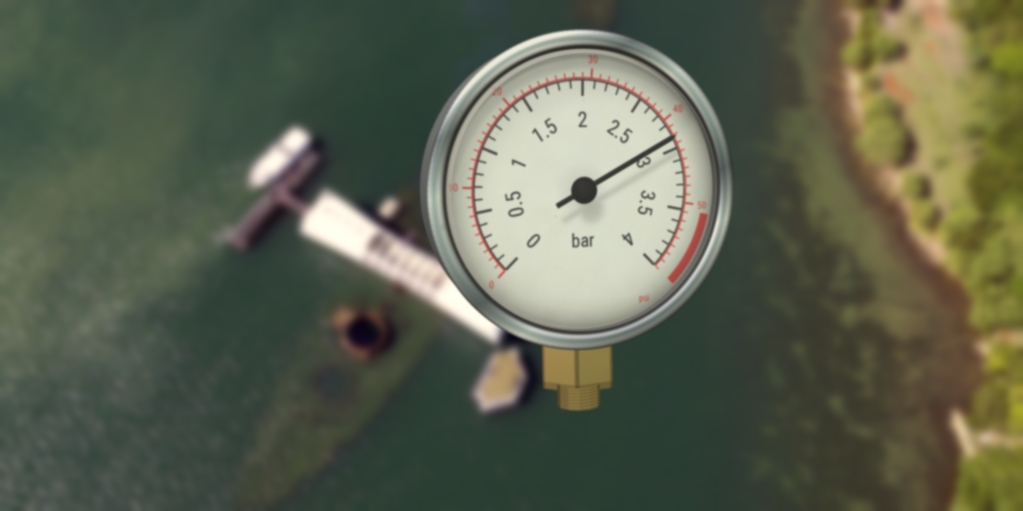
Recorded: 2.9,bar
